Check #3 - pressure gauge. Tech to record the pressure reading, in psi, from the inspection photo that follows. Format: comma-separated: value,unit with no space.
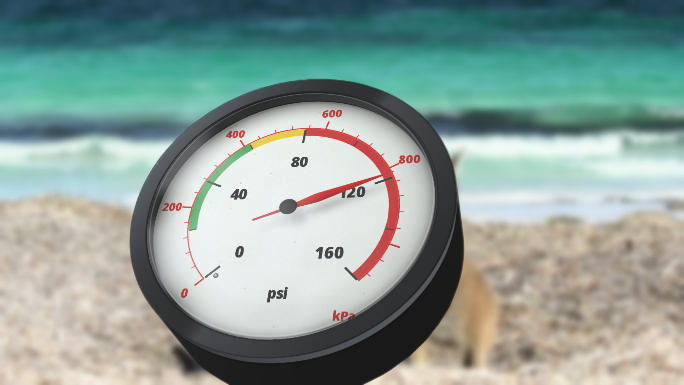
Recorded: 120,psi
